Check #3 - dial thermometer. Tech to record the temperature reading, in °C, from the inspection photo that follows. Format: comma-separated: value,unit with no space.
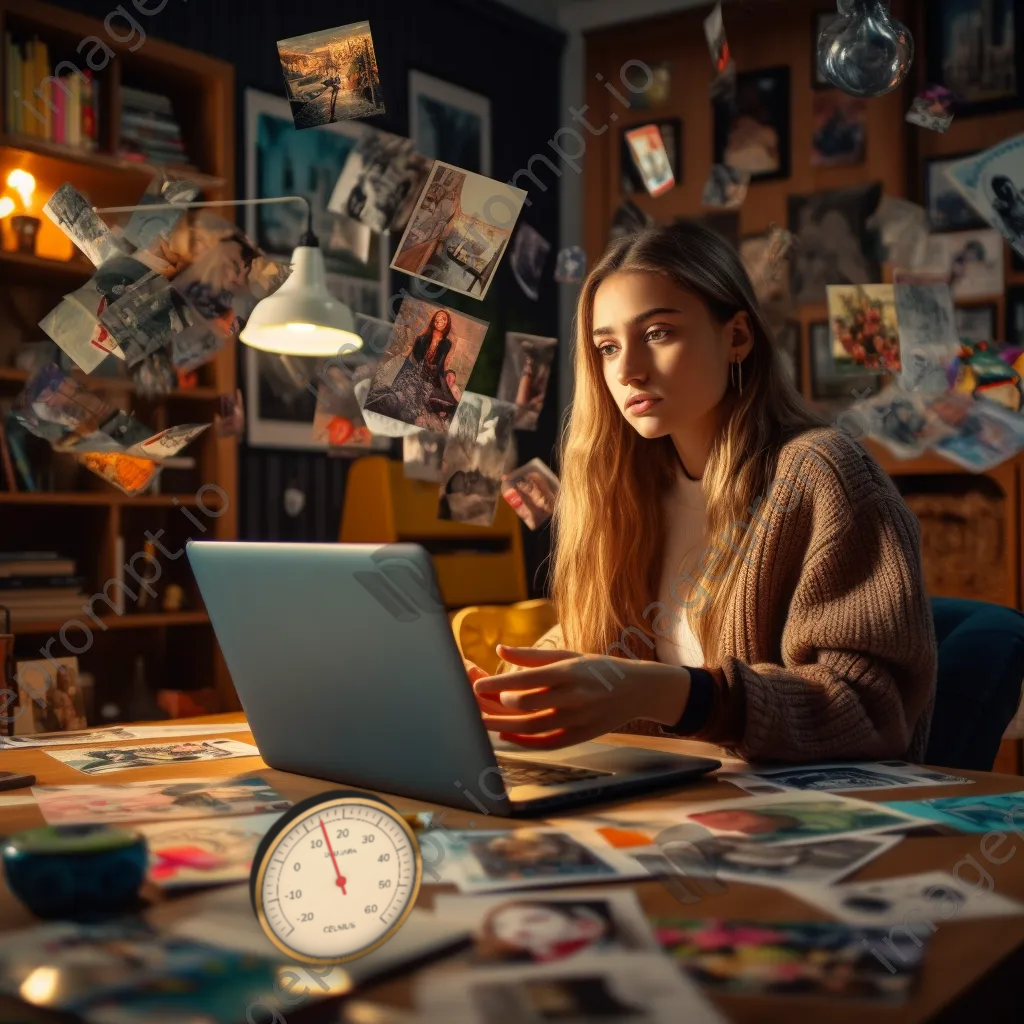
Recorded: 14,°C
